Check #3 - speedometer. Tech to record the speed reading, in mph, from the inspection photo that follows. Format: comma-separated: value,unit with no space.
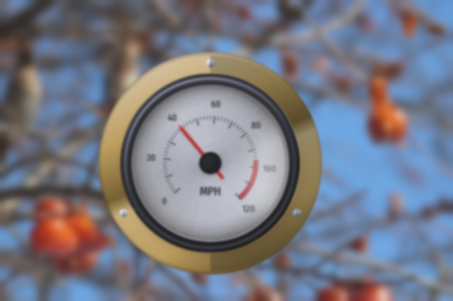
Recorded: 40,mph
